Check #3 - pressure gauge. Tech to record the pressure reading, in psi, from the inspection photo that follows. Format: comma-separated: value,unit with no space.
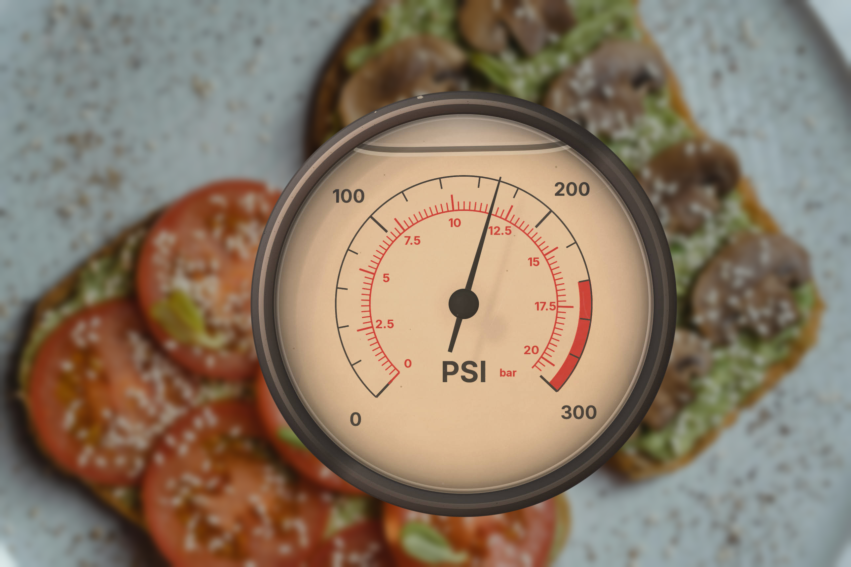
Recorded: 170,psi
